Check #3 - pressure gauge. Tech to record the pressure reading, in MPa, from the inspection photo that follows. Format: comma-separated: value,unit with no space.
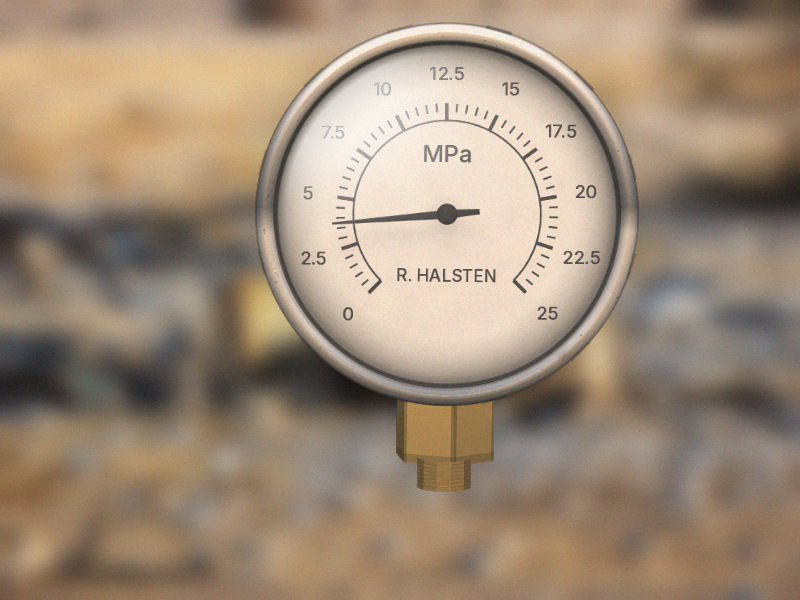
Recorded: 3.75,MPa
